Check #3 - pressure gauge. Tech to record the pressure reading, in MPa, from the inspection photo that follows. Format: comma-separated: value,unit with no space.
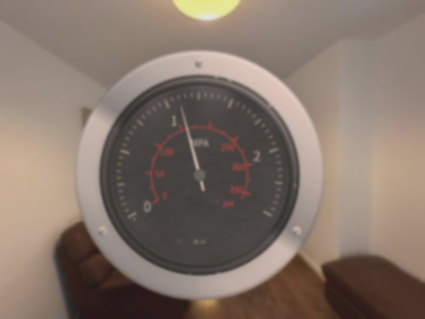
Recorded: 1.1,MPa
